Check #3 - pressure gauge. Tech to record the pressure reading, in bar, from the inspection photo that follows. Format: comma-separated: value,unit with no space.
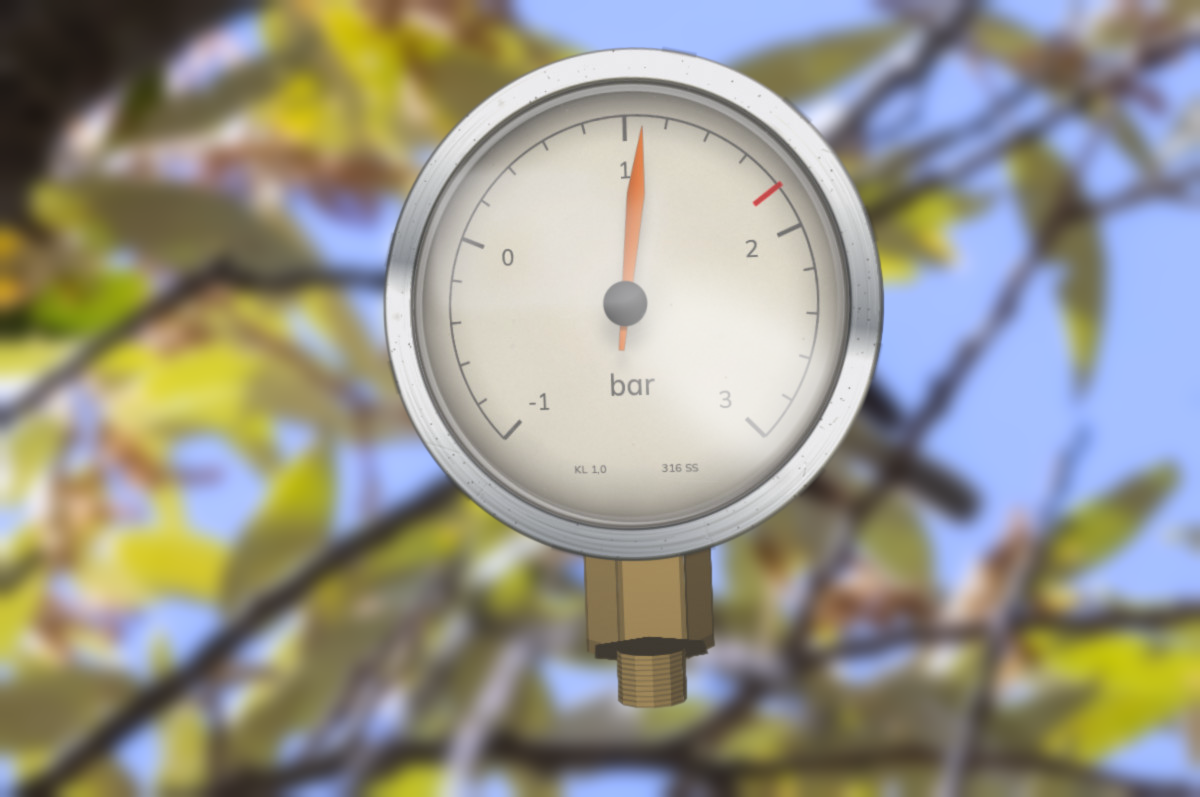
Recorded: 1.1,bar
